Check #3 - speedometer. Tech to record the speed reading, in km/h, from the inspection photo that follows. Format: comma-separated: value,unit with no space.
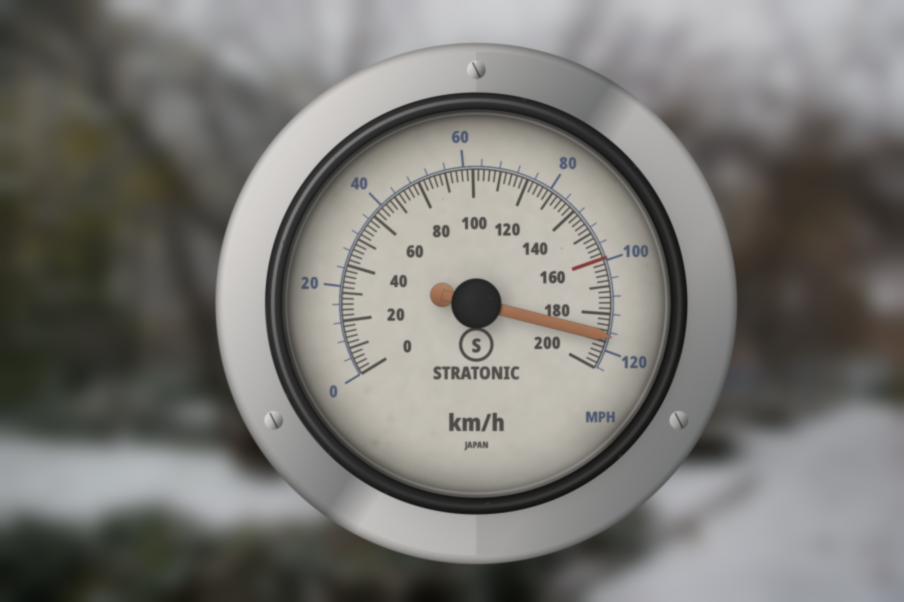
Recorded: 188,km/h
